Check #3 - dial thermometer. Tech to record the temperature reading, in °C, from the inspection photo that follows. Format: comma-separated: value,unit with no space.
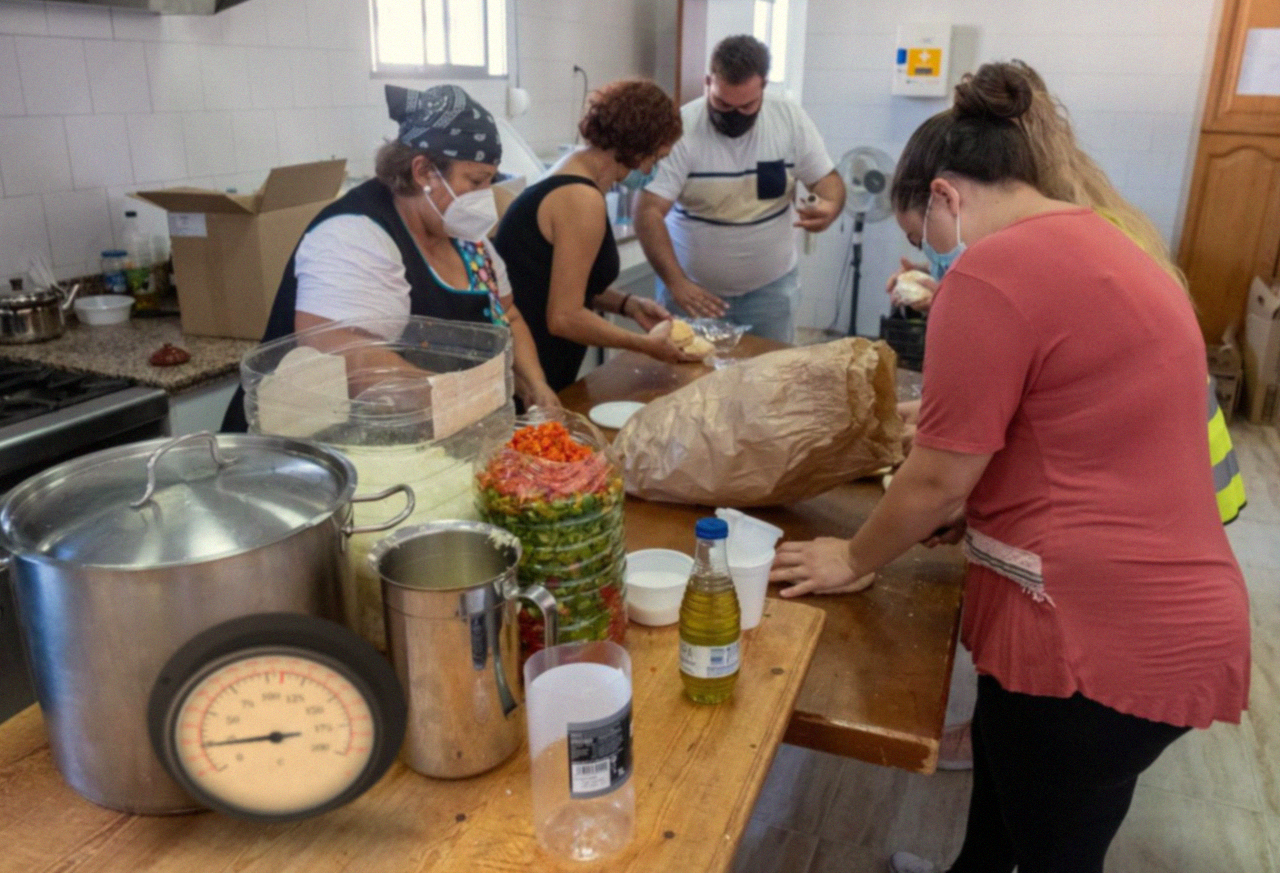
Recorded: 25,°C
